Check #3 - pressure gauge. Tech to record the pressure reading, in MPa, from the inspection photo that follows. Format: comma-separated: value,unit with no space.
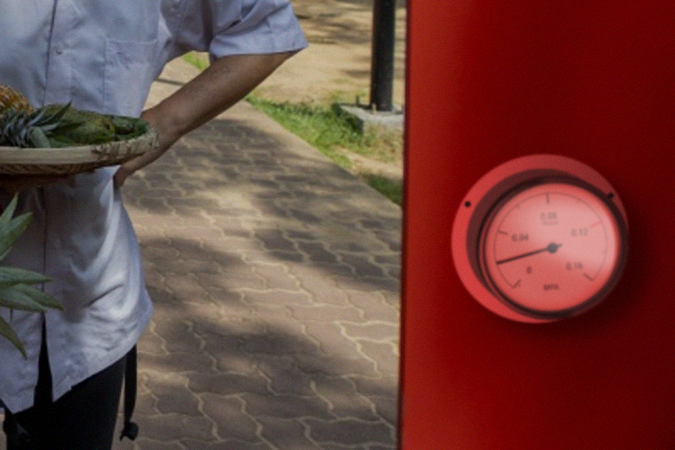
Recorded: 0.02,MPa
